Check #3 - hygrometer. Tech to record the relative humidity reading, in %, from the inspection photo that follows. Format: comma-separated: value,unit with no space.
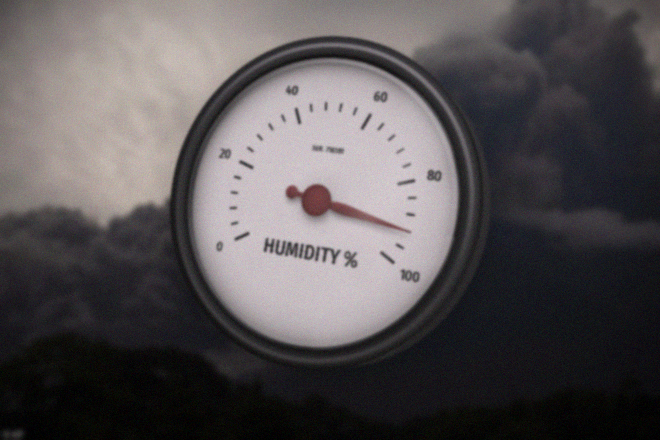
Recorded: 92,%
